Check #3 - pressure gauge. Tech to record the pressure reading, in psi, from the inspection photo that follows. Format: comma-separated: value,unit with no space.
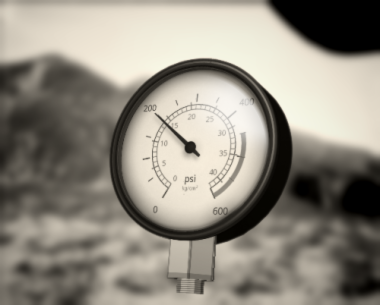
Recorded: 200,psi
